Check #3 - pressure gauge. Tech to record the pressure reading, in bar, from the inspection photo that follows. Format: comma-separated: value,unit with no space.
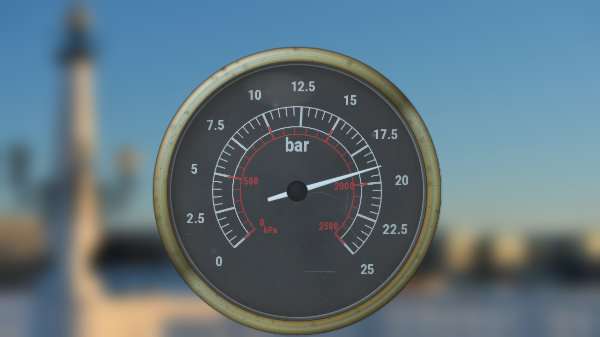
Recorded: 19,bar
